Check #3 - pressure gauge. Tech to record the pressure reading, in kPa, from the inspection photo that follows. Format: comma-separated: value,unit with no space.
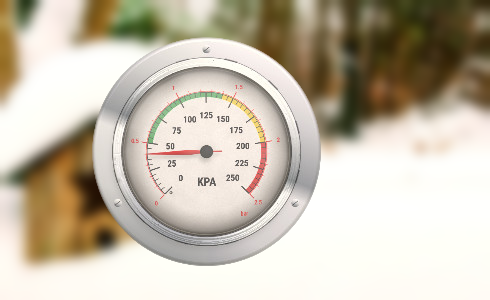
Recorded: 40,kPa
